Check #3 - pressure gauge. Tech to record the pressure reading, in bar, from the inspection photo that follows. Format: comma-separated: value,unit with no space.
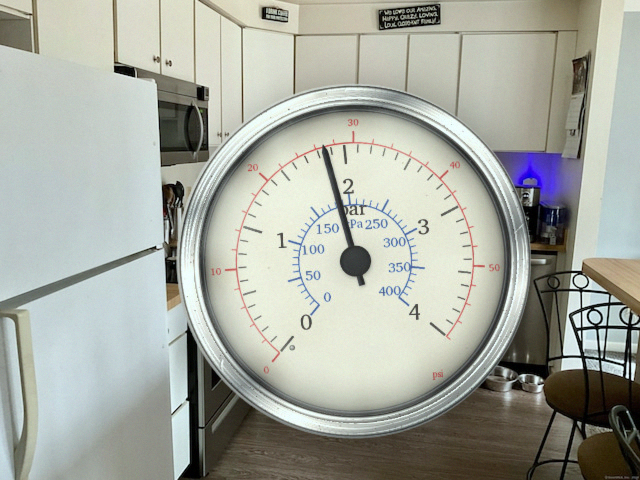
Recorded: 1.85,bar
